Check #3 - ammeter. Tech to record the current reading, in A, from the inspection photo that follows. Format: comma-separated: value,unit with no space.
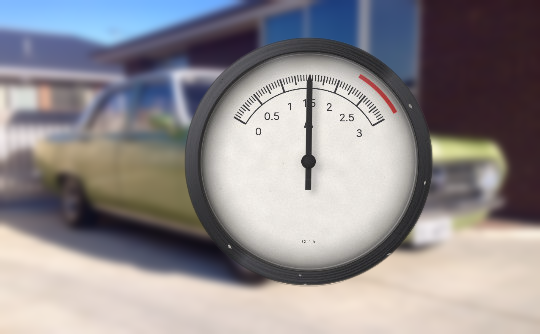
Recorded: 1.5,A
